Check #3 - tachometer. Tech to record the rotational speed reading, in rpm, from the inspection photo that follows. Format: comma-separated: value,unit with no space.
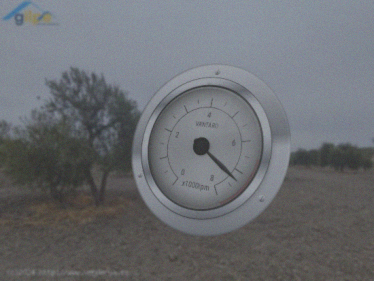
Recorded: 7250,rpm
